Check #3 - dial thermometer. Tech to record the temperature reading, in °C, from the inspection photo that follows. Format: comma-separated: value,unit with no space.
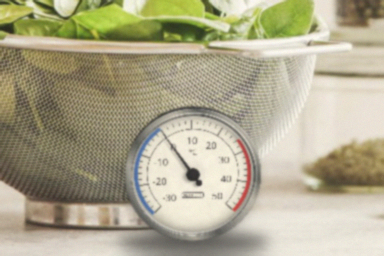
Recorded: 0,°C
